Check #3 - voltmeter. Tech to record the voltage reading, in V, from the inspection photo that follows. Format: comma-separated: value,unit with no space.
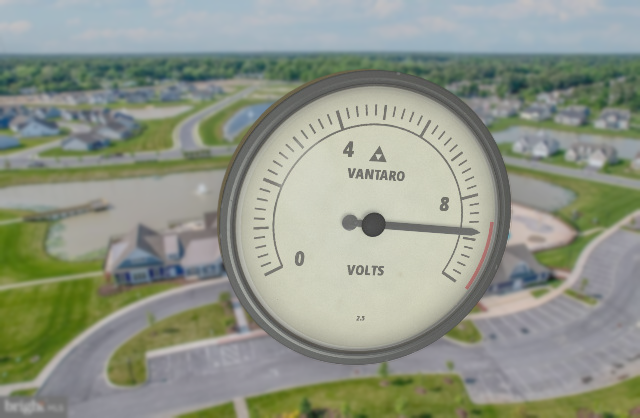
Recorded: 8.8,V
